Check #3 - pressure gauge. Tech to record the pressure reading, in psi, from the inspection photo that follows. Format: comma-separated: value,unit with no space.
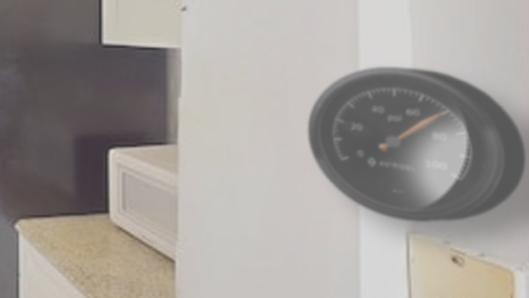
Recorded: 70,psi
